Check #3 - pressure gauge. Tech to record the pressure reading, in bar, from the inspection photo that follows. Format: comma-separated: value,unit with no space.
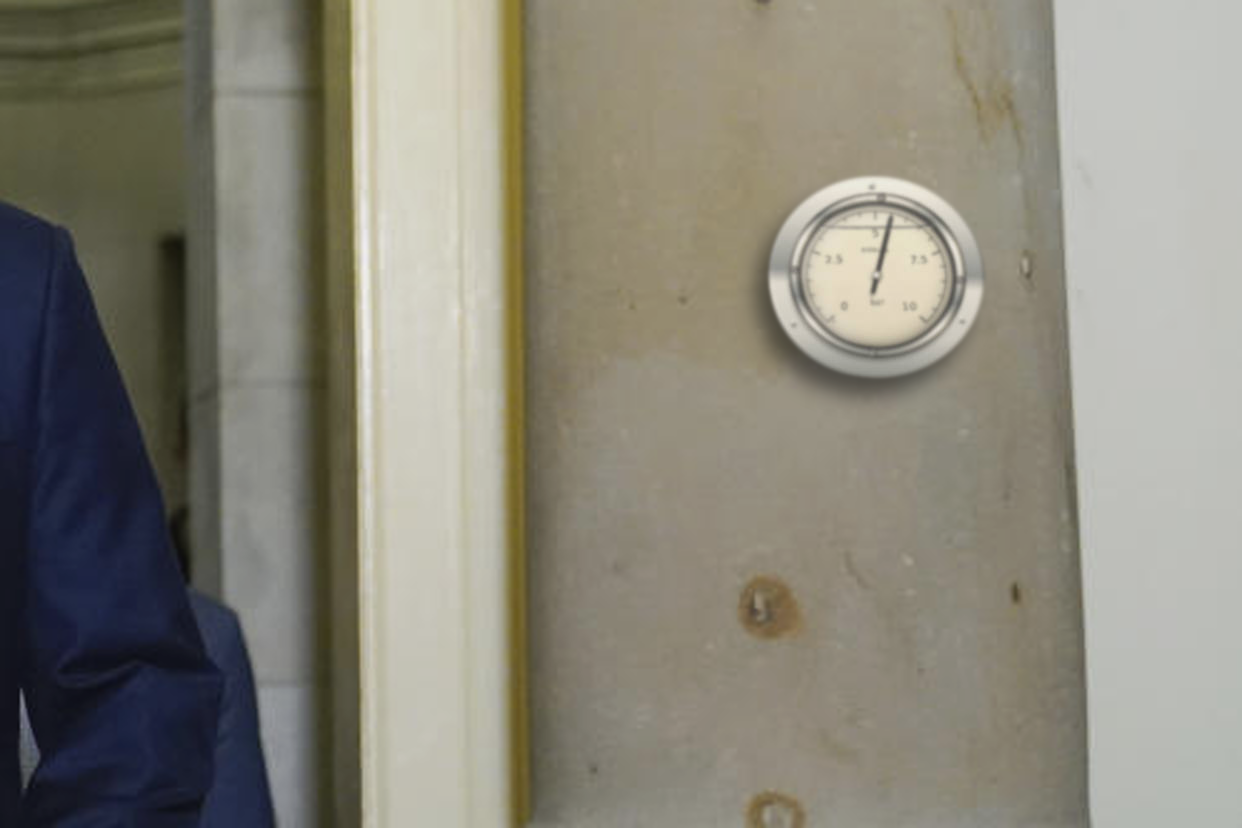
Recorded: 5.5,bar
